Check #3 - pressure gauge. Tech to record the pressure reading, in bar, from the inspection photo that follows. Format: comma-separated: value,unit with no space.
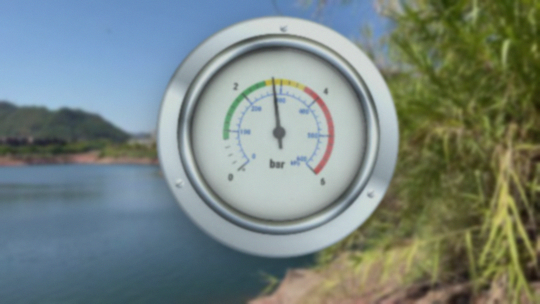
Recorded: 2.8,bar
